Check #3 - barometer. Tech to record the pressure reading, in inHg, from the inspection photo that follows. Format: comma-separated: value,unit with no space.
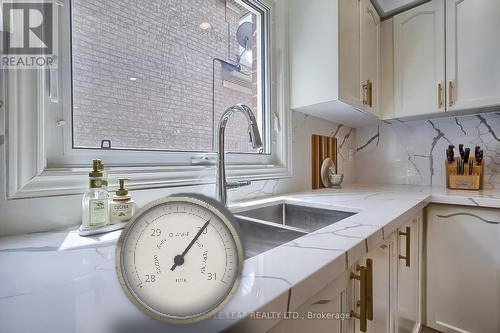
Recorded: 30,inHg
